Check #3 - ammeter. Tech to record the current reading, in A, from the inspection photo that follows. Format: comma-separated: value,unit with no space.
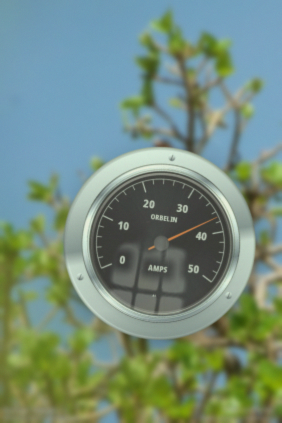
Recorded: 37,A
